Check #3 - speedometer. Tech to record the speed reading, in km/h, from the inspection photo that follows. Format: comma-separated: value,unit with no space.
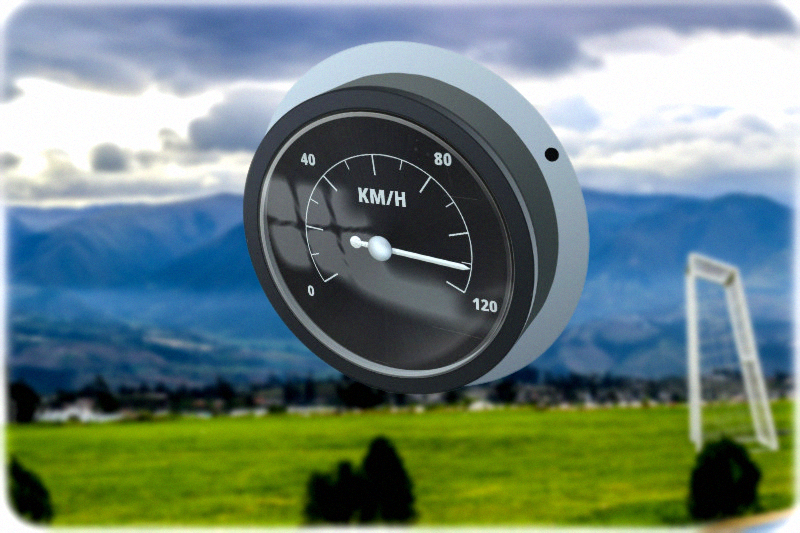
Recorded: 110,km/h
